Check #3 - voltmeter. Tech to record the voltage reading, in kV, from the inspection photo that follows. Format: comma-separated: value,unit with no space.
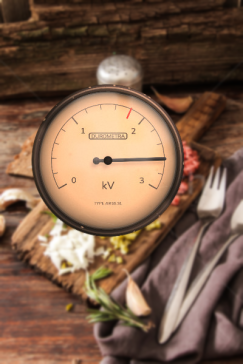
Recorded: 2.6,kV
